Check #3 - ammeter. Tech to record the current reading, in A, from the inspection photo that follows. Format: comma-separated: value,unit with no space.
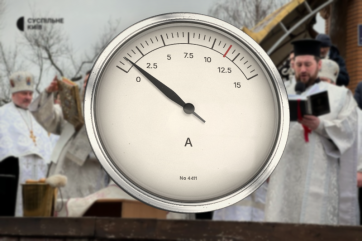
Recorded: 1,A
